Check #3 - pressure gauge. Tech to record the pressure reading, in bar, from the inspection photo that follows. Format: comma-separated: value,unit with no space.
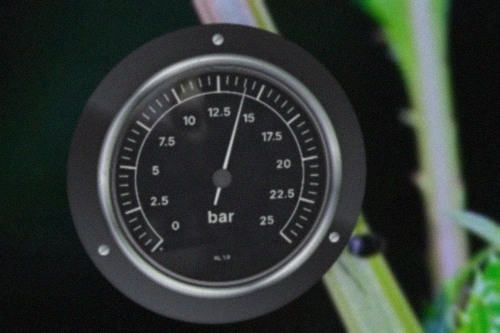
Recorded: 14,bar
